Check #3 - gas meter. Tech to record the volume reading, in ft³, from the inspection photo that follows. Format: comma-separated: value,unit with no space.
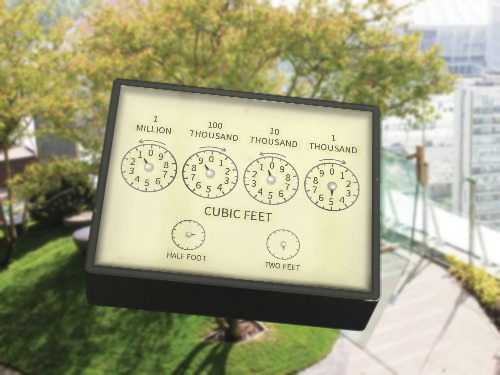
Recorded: 90500,ft³
